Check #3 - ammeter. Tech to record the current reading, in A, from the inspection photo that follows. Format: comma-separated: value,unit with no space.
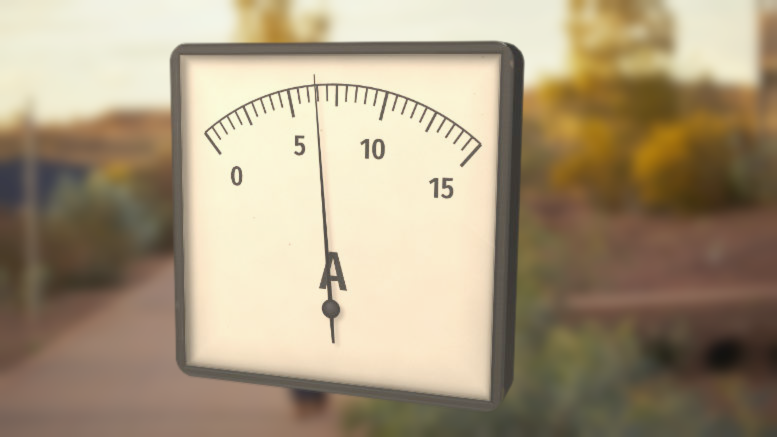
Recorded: 6.5,A
